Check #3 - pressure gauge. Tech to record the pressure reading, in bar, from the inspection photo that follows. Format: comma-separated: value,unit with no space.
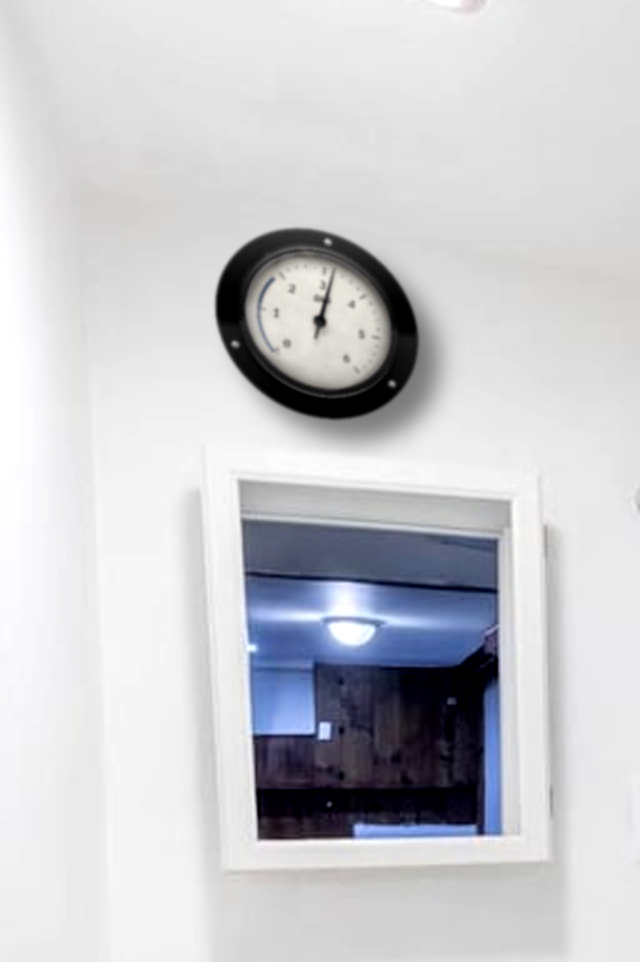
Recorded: 3.2,bar
